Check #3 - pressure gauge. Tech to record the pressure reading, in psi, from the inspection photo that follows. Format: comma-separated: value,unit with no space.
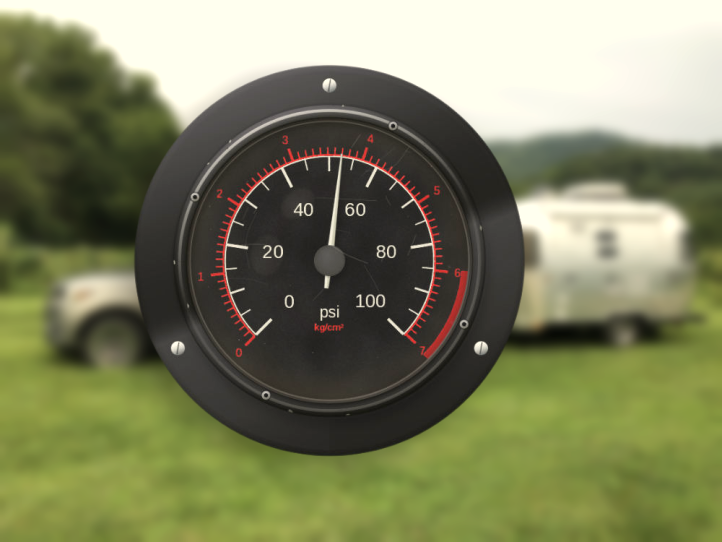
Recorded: 52.5,psi
